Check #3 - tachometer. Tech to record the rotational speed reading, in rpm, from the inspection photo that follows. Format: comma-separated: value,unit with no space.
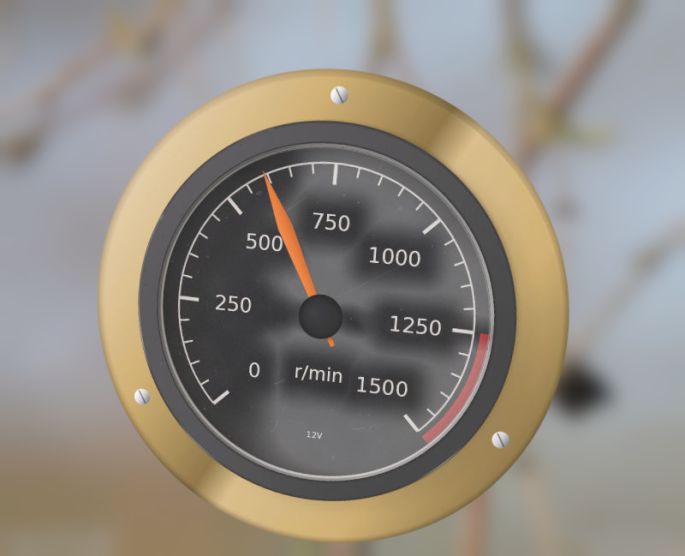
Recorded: 600,rpm
